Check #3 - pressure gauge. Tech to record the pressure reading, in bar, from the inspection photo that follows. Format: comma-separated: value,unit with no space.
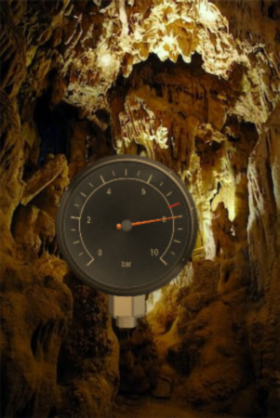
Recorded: 8,bar
